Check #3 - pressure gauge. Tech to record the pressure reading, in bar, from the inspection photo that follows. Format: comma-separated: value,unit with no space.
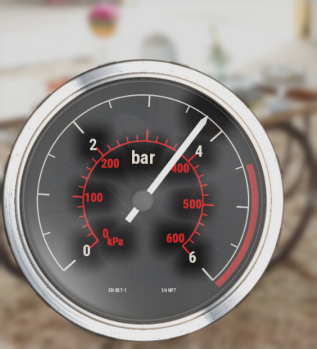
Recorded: 3.75,bar
